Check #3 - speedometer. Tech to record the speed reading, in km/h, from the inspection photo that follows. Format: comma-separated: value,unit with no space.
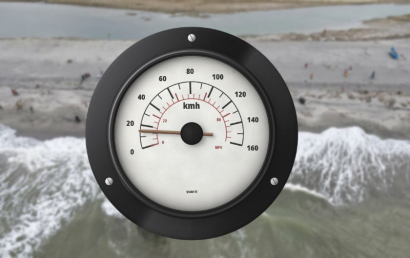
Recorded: 15,km/h
